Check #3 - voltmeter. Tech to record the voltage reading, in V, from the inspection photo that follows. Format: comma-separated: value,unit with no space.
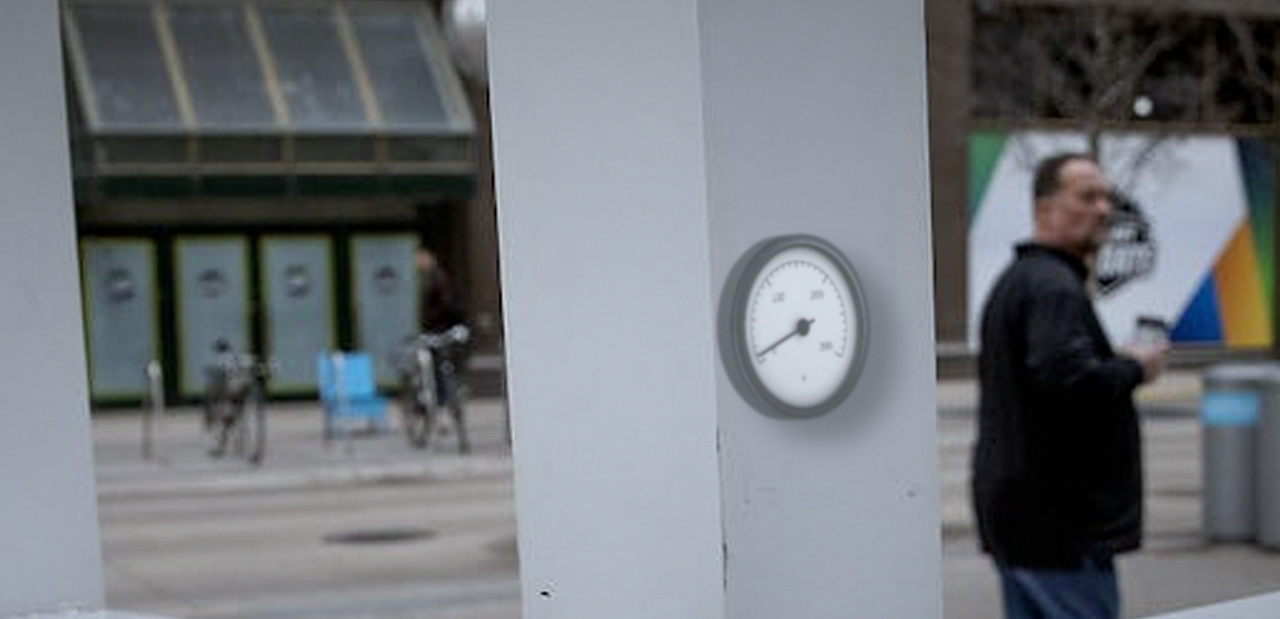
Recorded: 10,V
